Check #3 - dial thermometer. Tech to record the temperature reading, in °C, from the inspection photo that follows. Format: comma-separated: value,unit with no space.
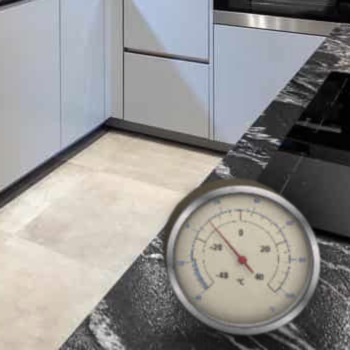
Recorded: -12,°C
